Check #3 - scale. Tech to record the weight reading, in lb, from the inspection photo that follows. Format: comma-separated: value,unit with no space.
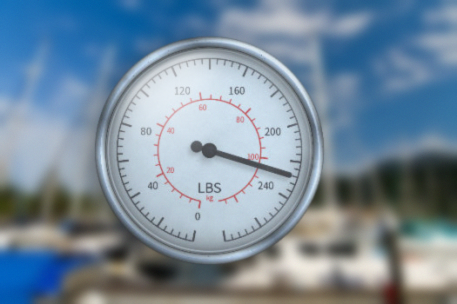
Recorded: 228,lb
